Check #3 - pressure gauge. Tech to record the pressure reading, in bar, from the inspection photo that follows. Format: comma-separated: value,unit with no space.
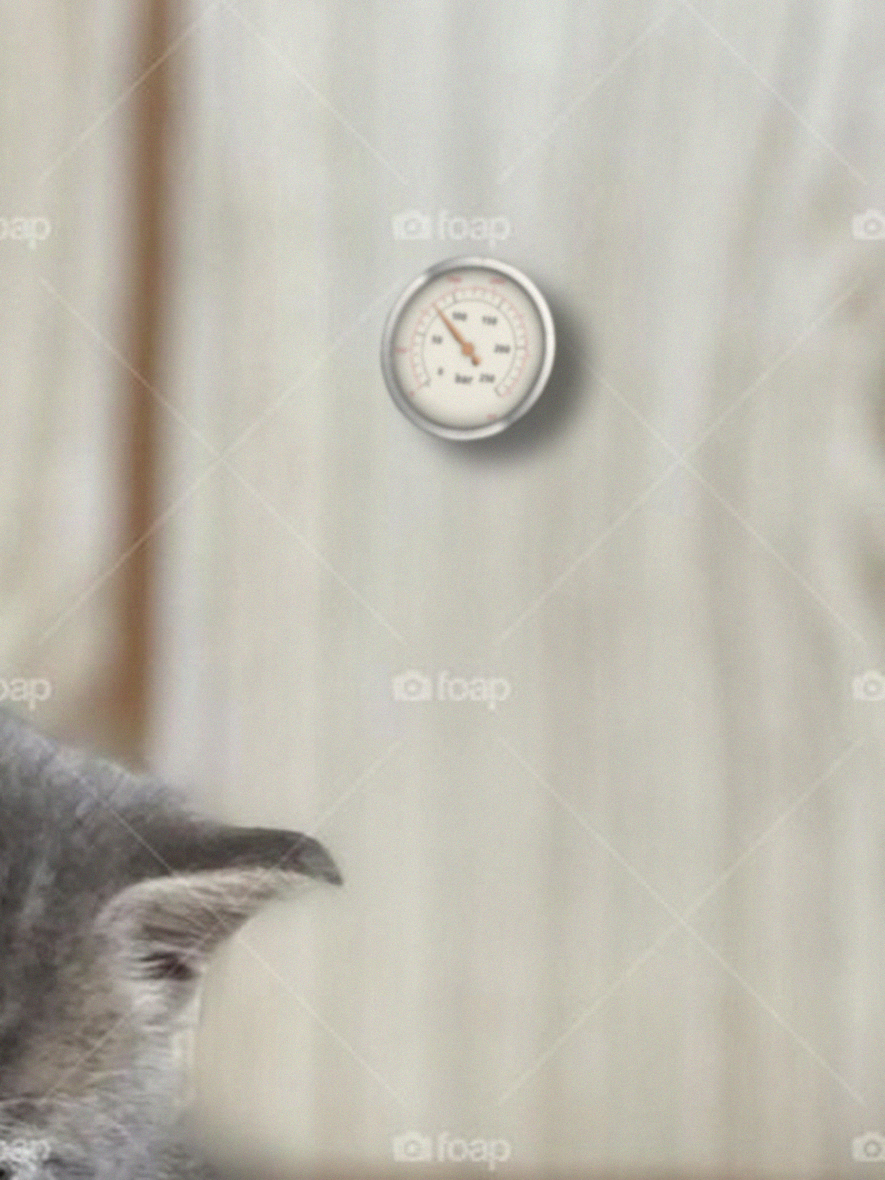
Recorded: 80,bar
